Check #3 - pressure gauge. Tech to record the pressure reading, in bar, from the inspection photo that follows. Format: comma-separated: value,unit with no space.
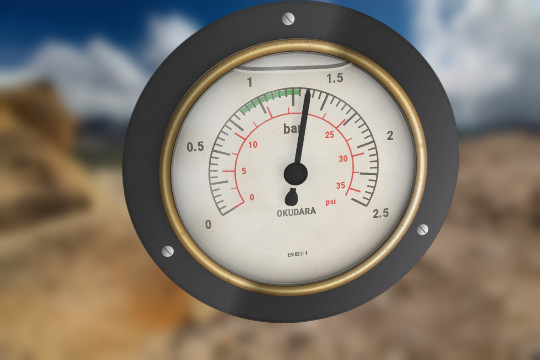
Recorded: 1.35,bar
